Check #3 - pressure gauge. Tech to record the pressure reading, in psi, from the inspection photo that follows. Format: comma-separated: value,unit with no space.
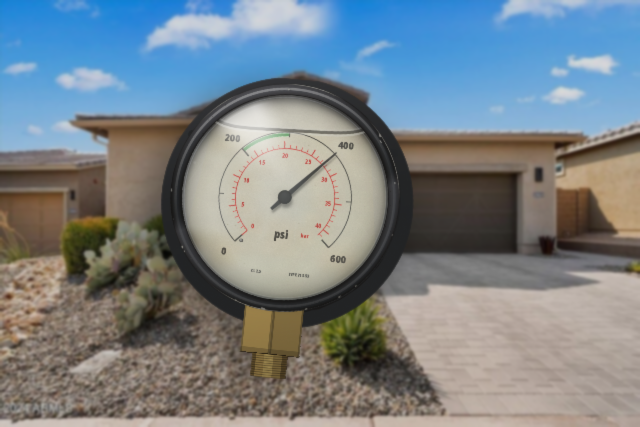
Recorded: 400,psi
